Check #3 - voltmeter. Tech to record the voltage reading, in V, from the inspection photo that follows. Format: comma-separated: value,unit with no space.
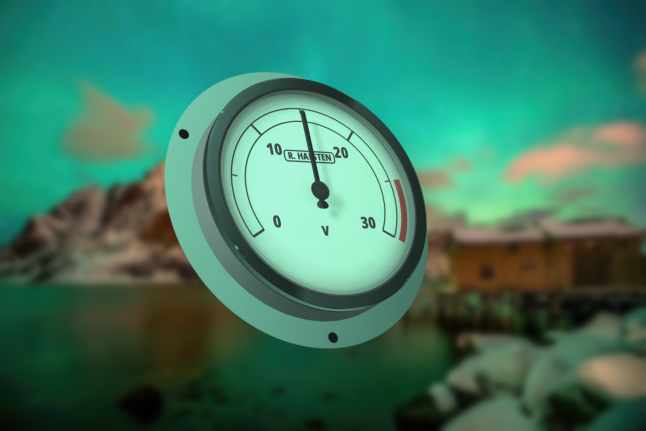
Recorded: 15,V
